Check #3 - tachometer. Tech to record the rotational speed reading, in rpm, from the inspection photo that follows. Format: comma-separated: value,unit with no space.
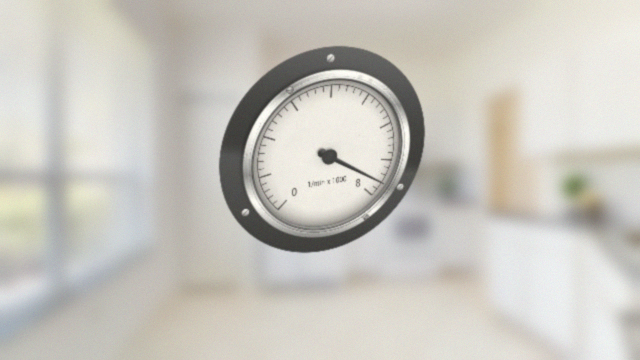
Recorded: 7600,rpm
